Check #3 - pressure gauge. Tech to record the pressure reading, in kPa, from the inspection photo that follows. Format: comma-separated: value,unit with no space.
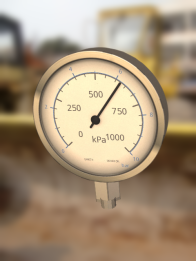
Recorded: 625,kPa
